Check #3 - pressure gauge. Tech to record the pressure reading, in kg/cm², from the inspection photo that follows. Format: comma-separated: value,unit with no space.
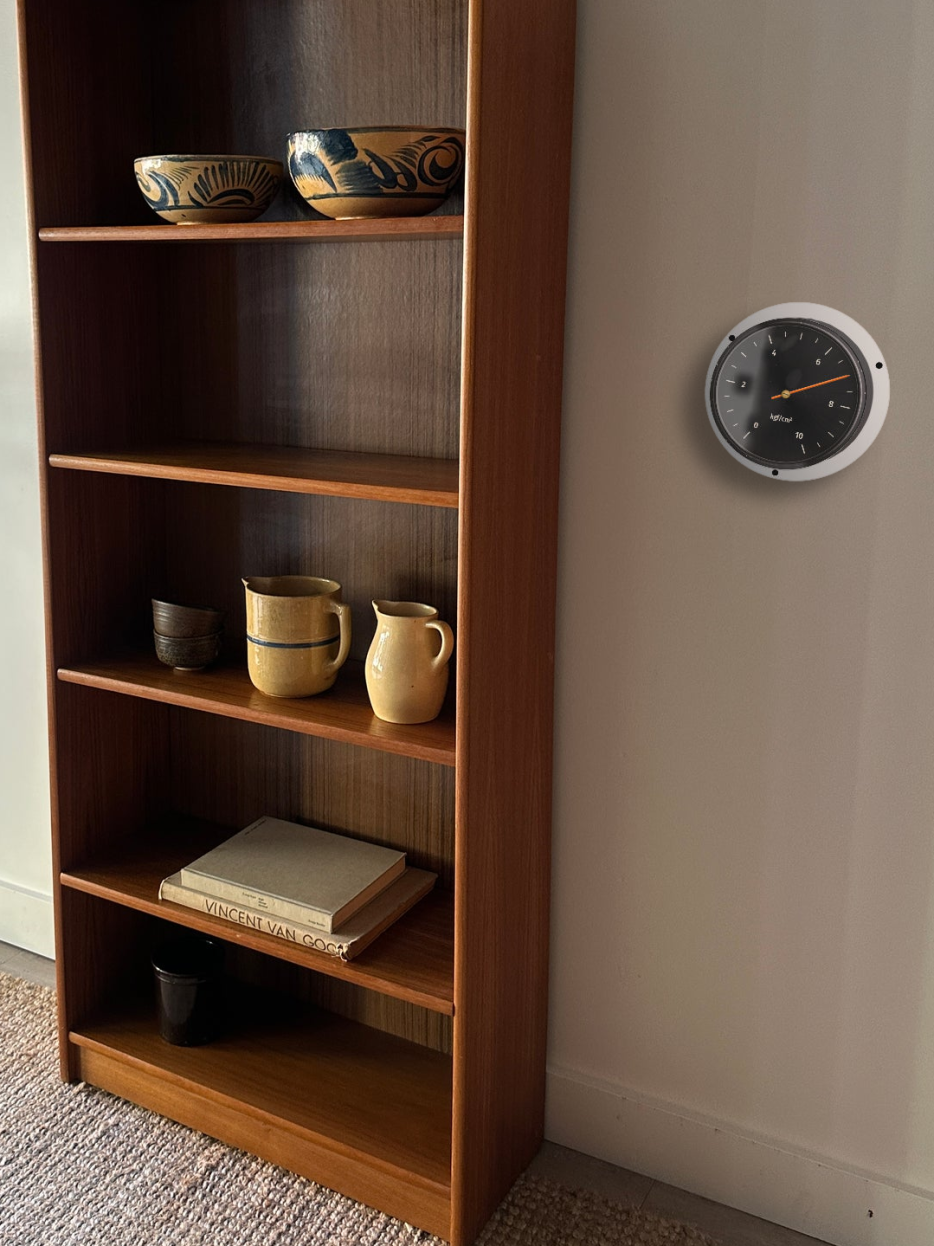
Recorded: 7,kg/cm²
